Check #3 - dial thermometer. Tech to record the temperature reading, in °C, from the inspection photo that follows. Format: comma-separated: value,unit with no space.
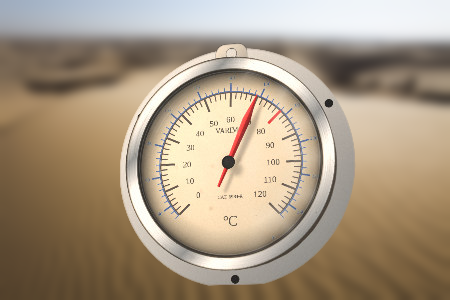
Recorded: 70,°C
